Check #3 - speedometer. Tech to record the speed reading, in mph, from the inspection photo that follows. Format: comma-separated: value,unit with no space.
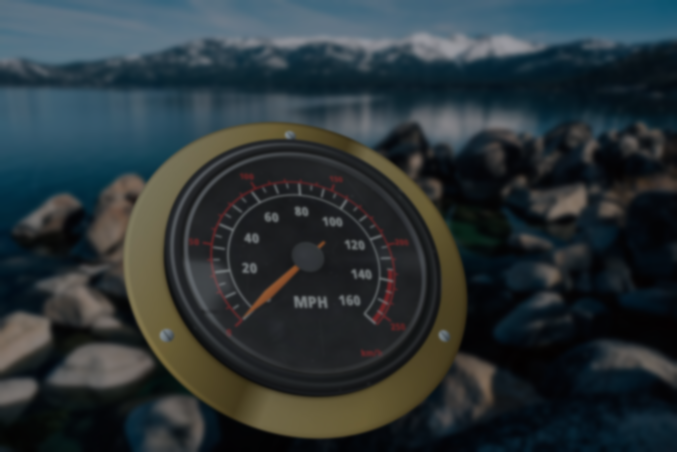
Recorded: 0,mph
